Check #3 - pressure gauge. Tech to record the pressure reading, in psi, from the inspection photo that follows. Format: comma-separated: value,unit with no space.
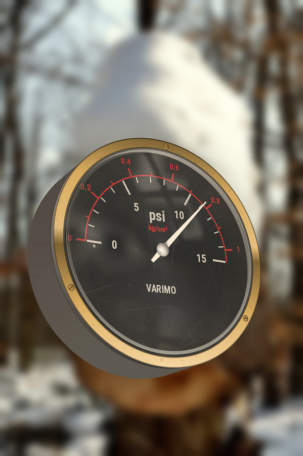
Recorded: 11,psi
